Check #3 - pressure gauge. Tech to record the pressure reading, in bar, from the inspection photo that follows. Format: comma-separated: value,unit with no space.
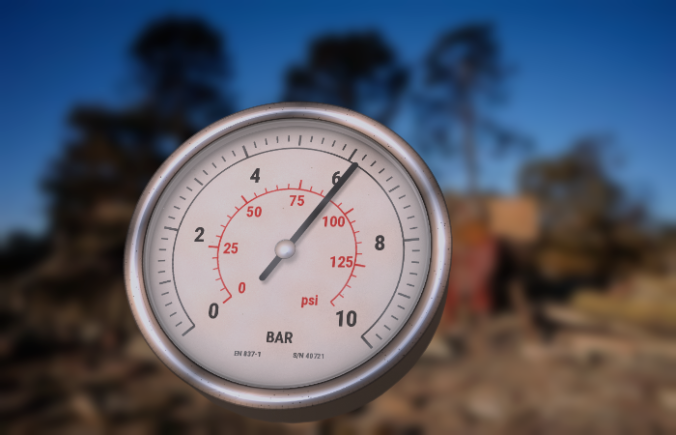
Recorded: 6.2,bar
